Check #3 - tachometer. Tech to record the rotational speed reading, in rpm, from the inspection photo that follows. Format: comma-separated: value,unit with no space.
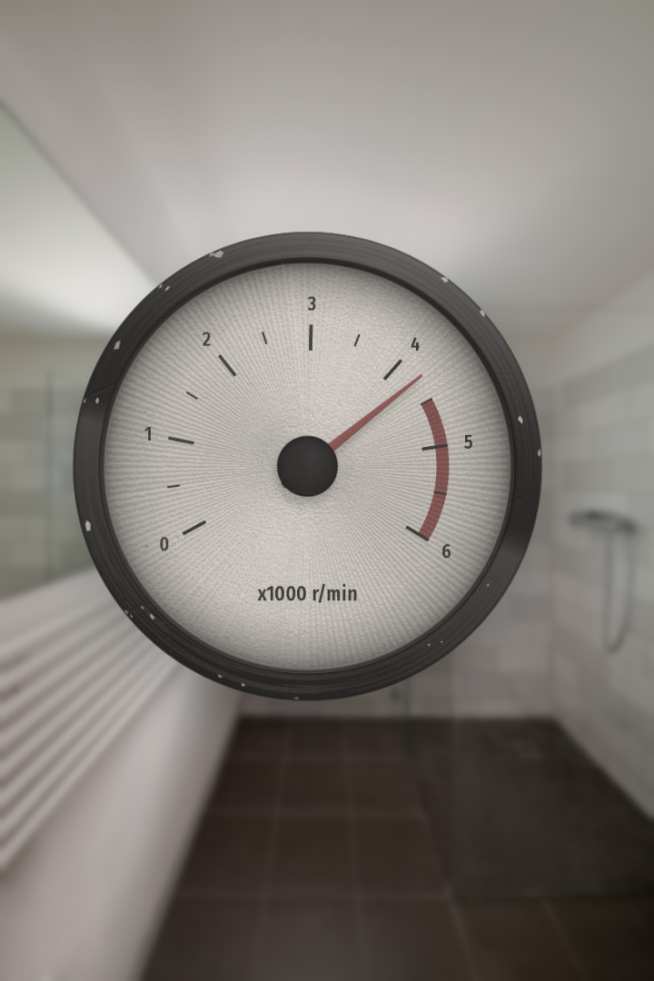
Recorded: 4250,rpm
